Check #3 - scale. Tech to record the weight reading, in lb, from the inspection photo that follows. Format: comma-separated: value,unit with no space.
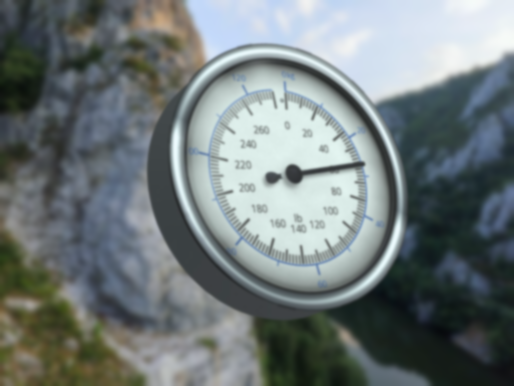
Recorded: 60,lb
